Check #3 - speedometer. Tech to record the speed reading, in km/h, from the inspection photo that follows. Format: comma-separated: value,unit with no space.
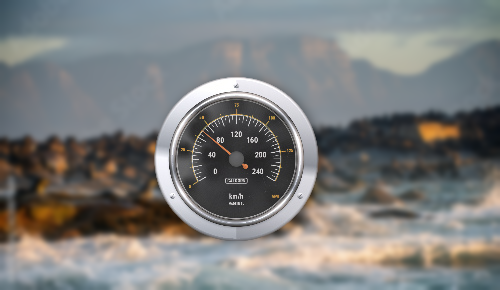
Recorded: 70,km/h
